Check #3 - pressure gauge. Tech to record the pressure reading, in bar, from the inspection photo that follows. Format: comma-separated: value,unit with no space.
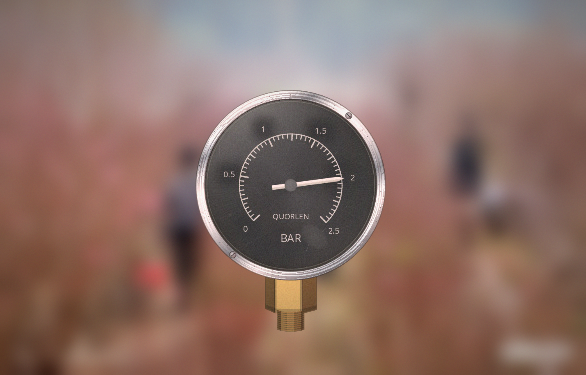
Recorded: 2,bar
